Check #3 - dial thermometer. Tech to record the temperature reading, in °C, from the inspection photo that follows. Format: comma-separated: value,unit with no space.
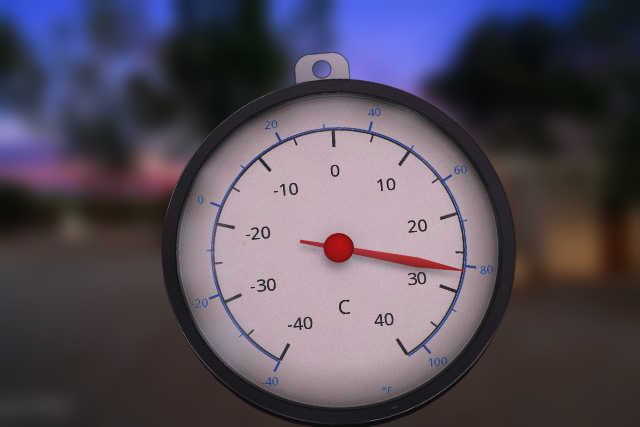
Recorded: 27.5,°C
